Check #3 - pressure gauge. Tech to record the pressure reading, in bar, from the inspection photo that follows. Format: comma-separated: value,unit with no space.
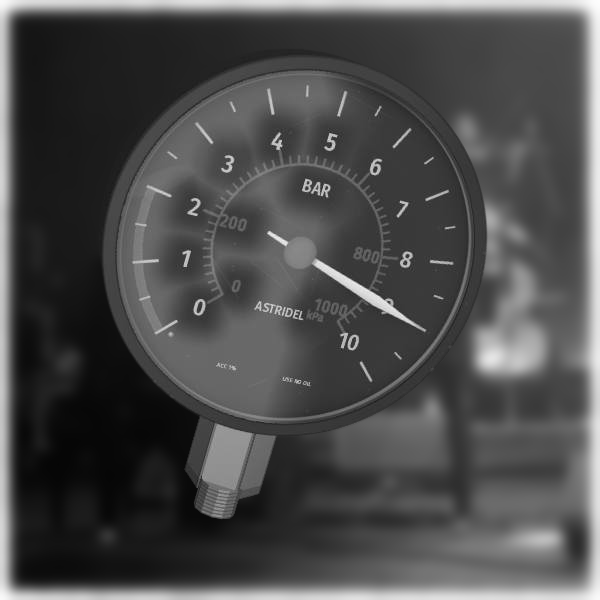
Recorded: 9,bar
